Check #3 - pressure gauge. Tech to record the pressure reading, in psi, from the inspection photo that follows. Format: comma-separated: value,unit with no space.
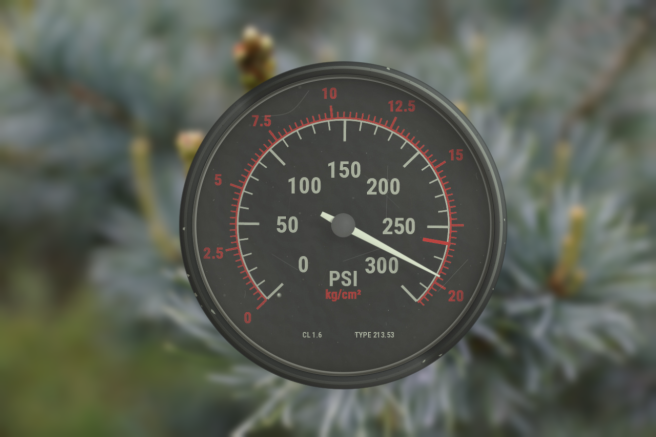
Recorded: 280,psi
